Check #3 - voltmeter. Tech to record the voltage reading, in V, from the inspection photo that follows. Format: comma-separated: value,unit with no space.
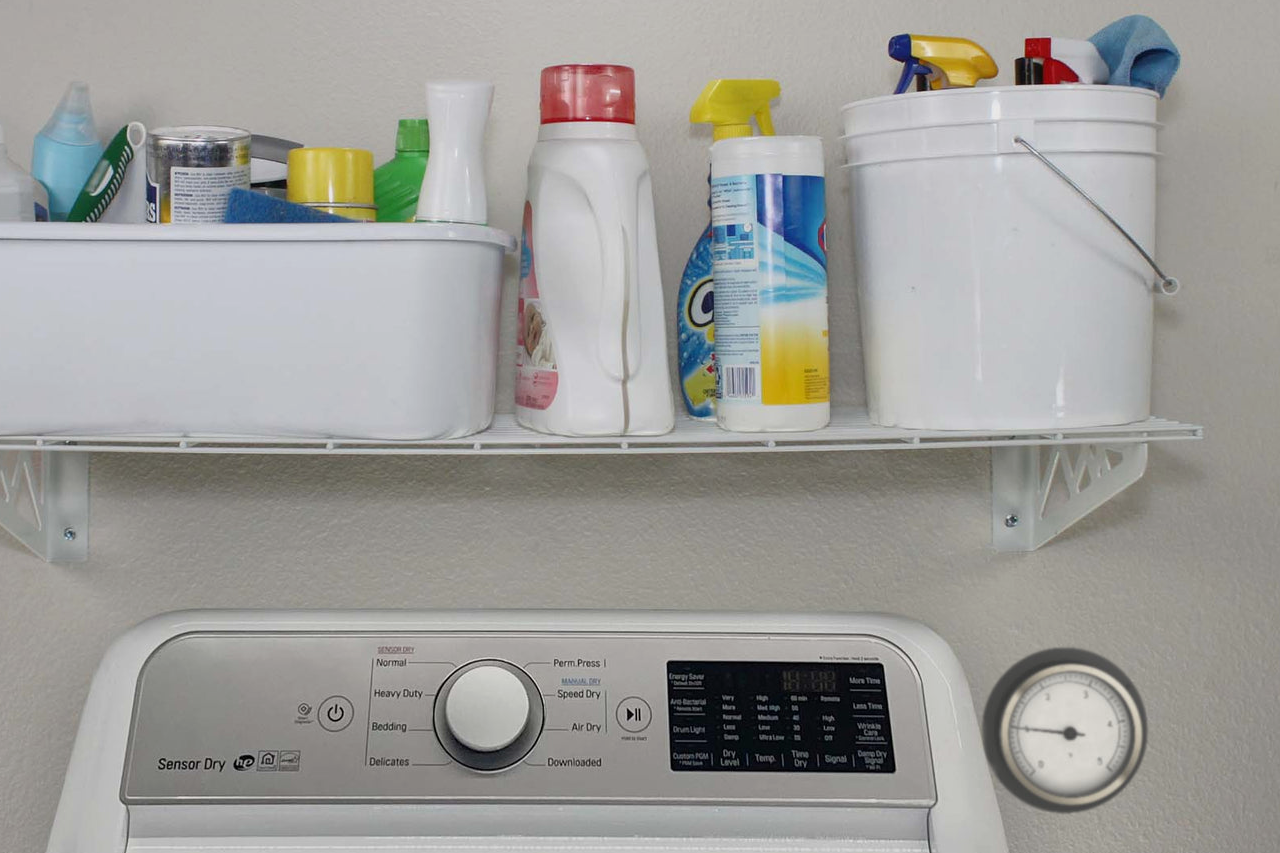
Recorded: 1,V
